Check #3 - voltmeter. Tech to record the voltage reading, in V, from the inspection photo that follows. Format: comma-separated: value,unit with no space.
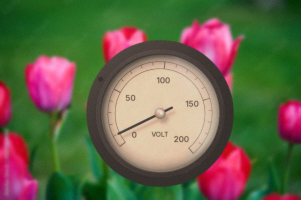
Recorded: 10,V
